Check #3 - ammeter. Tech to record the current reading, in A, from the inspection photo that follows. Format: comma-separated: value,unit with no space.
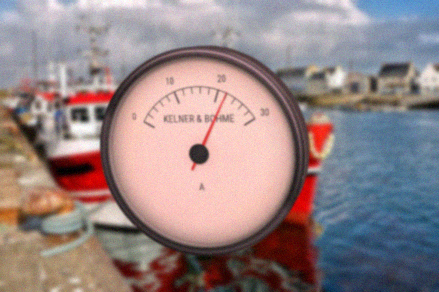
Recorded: 22,A
